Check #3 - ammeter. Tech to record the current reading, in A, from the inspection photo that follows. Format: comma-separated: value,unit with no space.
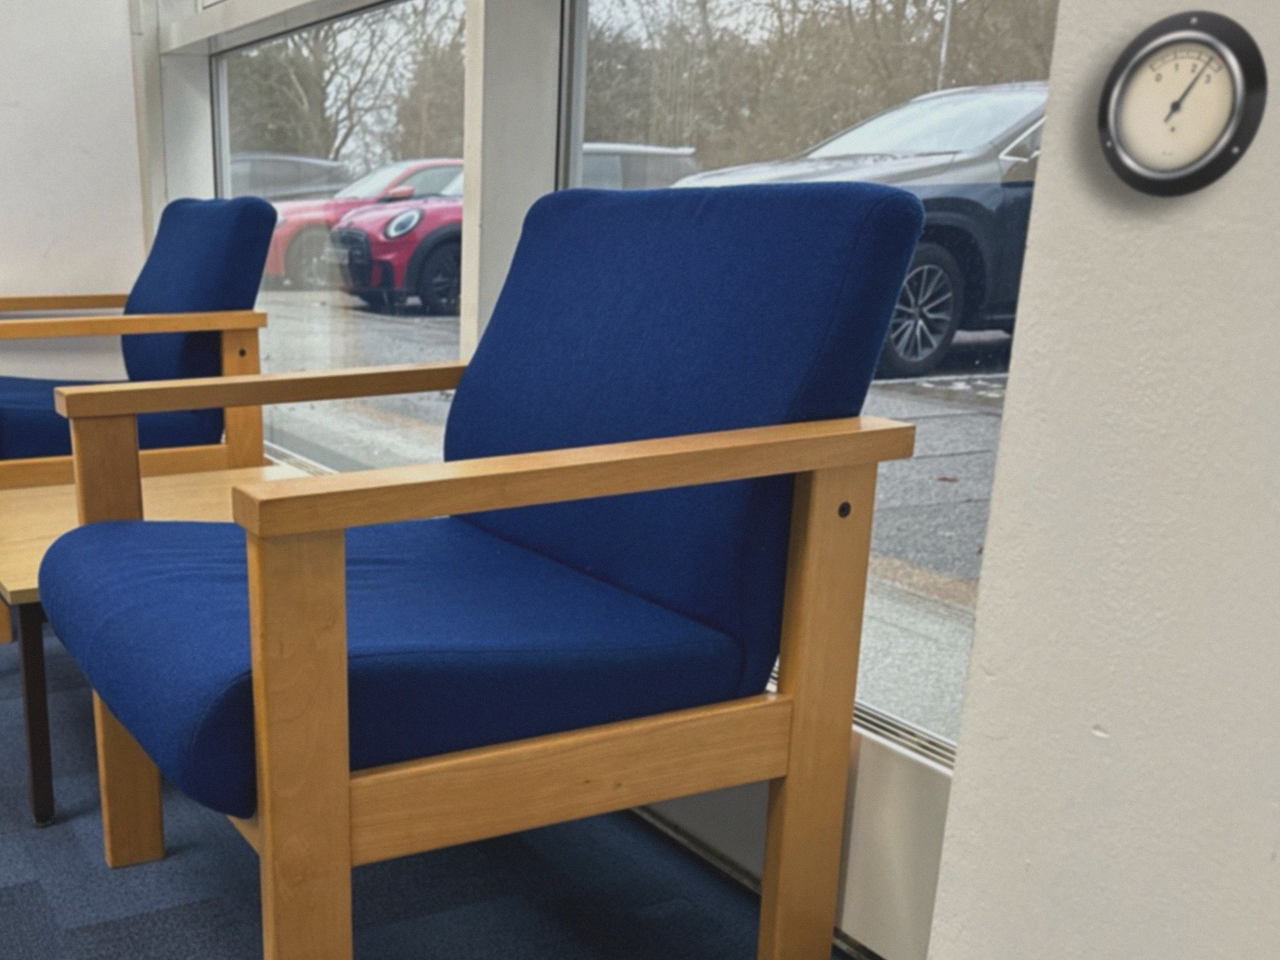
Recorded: 2.5,A
